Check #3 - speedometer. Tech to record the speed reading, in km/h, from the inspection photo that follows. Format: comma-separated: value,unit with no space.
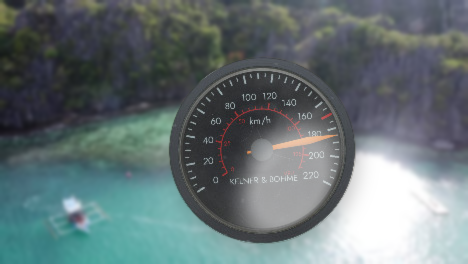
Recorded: 185,km/h
